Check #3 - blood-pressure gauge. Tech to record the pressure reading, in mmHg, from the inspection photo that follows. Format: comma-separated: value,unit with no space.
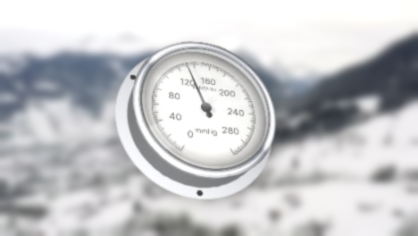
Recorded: 130,mmHg
